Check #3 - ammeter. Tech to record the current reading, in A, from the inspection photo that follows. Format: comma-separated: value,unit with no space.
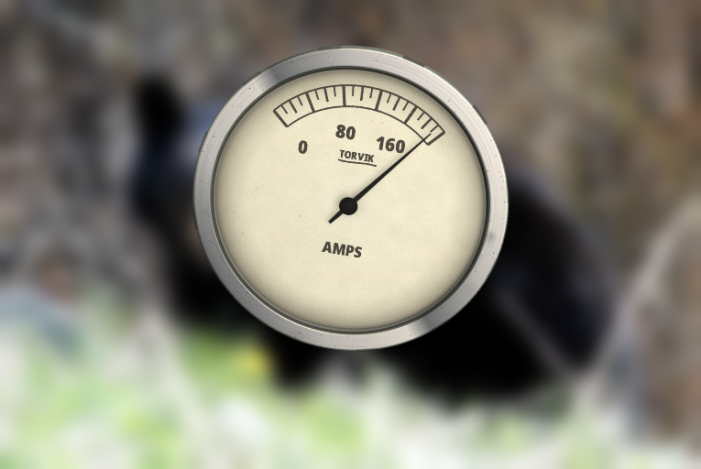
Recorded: 190,A
